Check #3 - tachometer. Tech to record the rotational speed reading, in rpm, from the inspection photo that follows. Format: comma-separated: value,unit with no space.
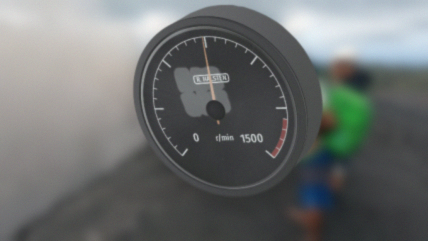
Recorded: 750,rpm
